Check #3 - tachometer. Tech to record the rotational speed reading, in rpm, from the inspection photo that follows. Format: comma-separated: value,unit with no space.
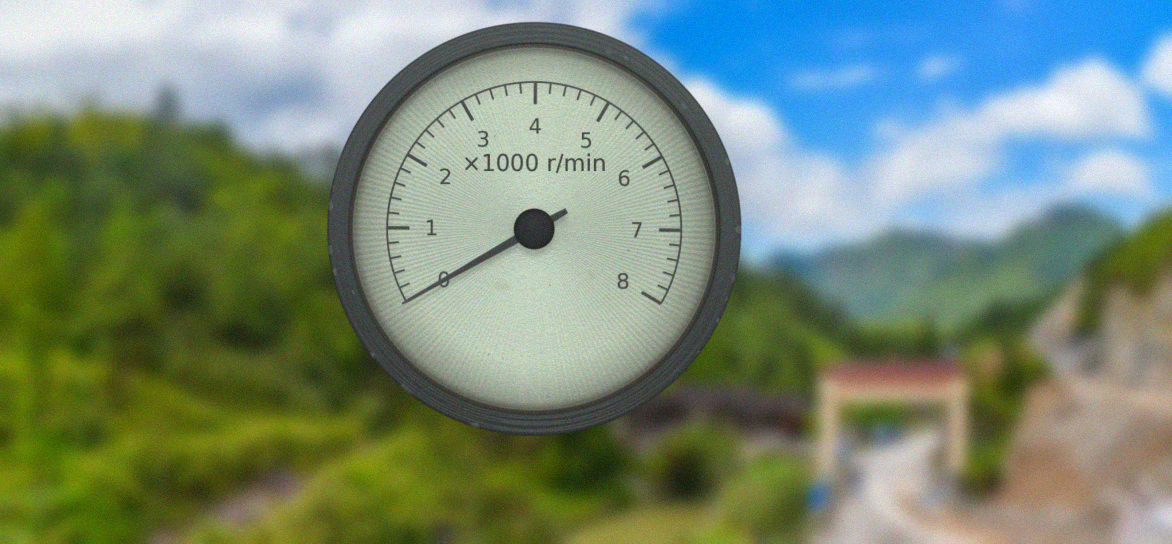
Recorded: 0,rpm
